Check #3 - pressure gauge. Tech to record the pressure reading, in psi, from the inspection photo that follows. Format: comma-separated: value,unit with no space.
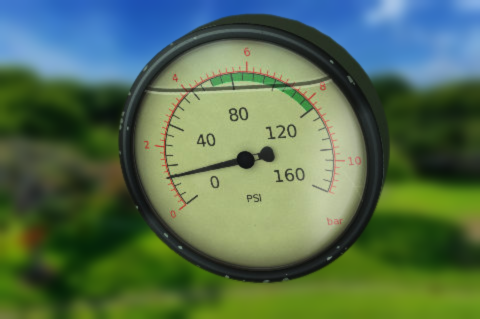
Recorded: 15,psi
